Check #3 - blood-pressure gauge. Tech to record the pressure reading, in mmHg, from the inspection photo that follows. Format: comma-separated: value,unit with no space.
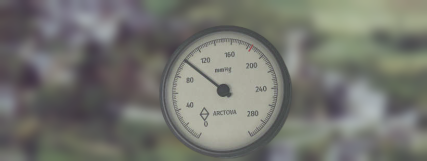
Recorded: 100,mmHg
